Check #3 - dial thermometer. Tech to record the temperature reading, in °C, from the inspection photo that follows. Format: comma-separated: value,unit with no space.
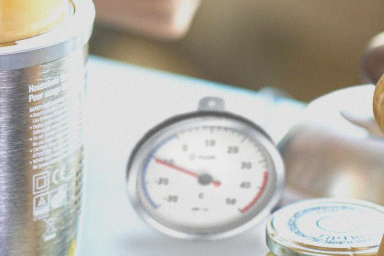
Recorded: -10,°C
